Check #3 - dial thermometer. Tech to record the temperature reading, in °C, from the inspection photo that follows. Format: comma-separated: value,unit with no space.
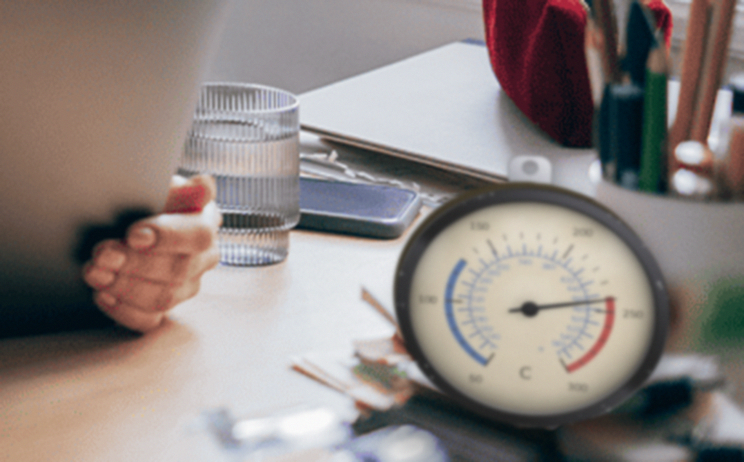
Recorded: 240,°C
